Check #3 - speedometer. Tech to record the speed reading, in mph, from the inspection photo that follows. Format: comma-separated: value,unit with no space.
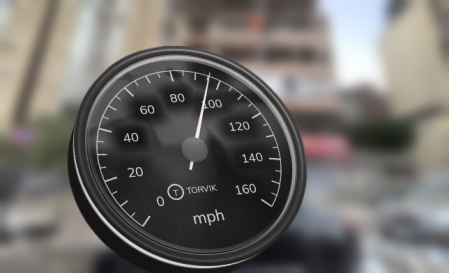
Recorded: 95,mph
